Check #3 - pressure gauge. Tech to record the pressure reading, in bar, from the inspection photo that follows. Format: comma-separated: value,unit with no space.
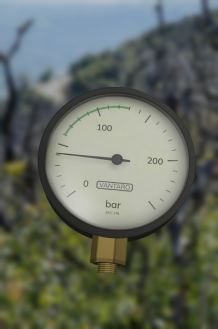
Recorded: 40,bar
